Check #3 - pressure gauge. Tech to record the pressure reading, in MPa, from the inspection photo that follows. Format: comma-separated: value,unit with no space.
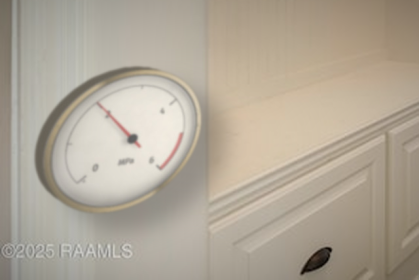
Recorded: 2,MPa
